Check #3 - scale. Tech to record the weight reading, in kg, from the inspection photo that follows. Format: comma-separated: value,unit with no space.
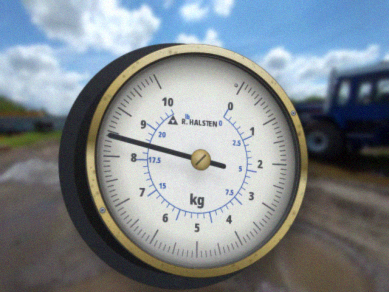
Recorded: 8.4,kg
